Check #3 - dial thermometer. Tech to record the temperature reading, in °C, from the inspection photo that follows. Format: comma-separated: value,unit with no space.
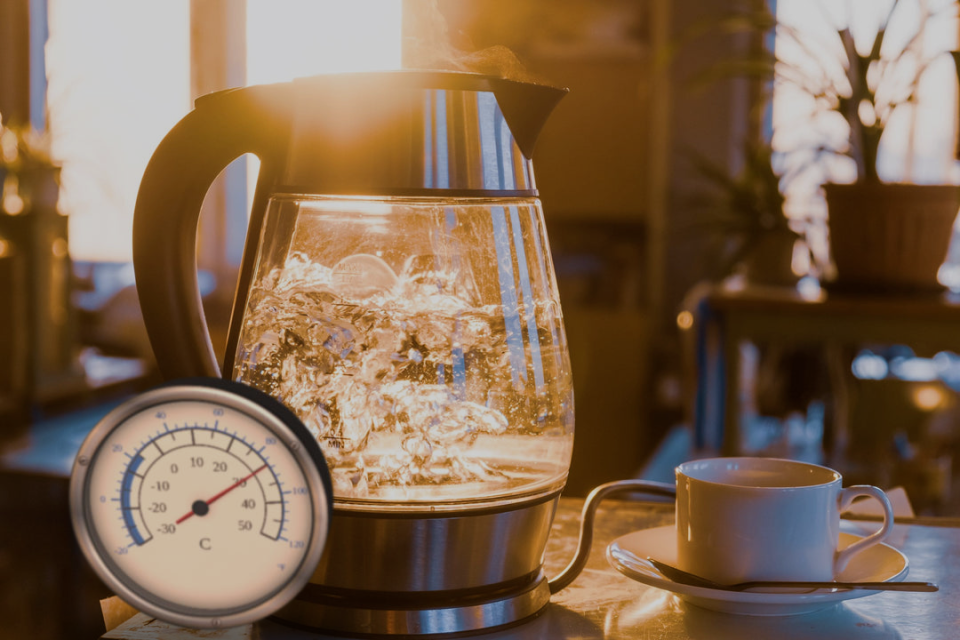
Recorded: 30,°C
